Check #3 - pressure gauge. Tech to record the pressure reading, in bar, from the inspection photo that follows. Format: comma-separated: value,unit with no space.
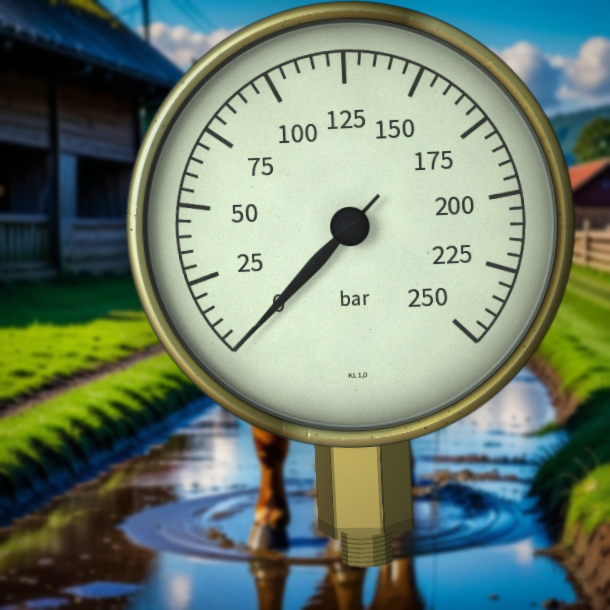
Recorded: 0,bar
